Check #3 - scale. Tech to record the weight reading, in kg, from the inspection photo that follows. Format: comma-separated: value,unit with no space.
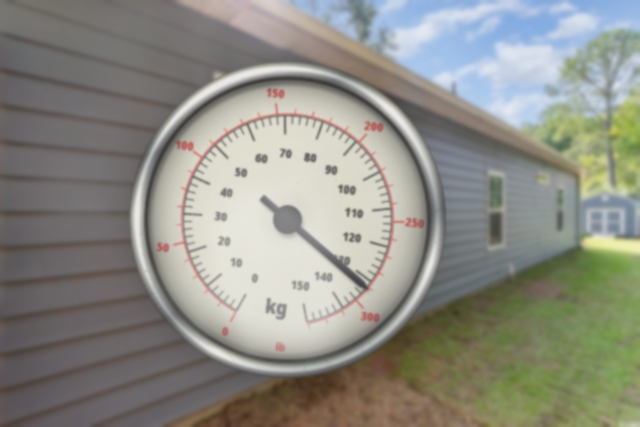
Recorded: 132,kg
